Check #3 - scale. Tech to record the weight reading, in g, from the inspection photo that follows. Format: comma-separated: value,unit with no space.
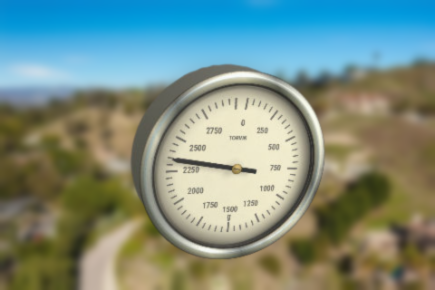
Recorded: 2350,g
